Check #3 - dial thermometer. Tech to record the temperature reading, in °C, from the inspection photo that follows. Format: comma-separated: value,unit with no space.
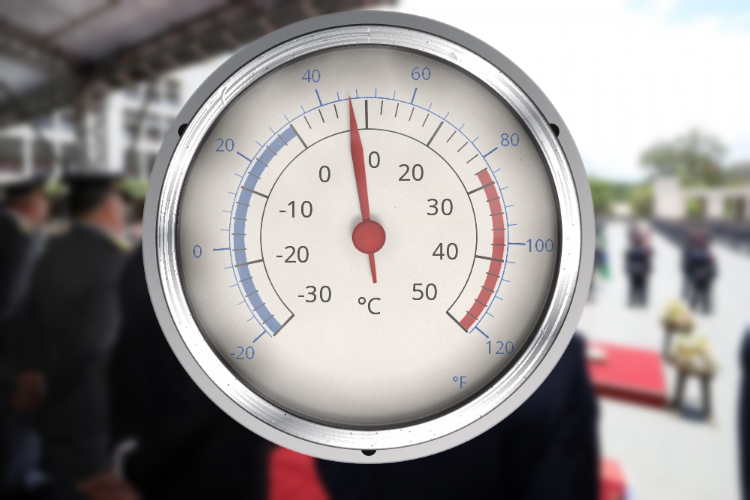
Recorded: 8,°C
